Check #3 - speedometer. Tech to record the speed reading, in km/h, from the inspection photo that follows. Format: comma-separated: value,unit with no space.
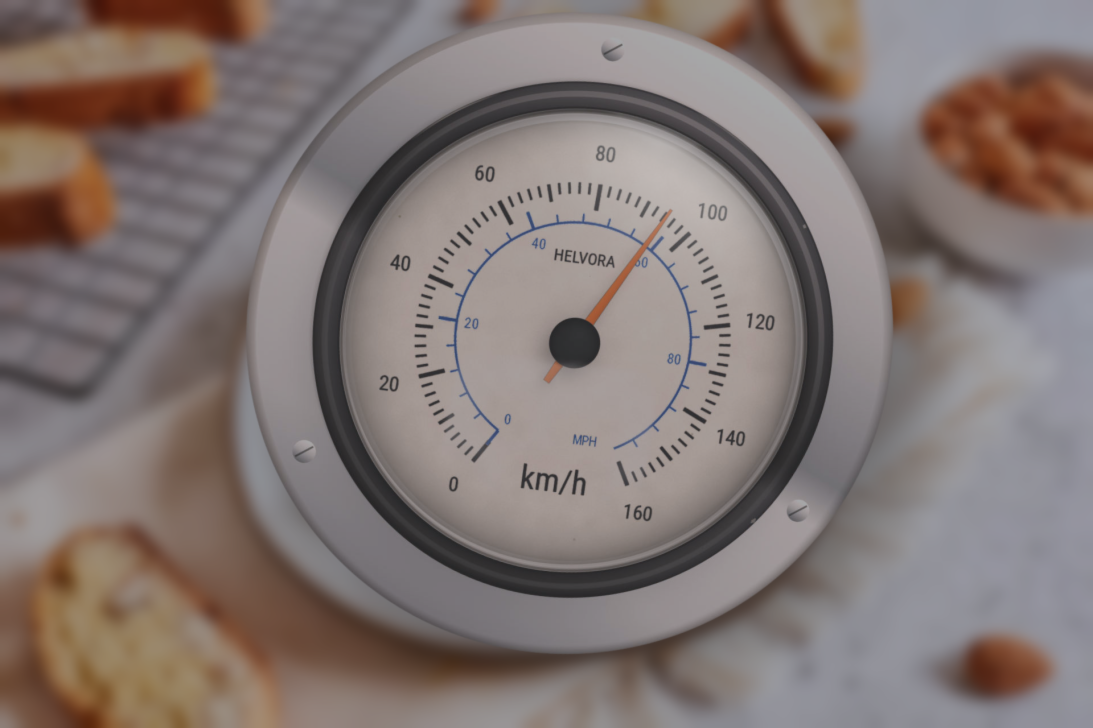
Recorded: 94,km/h
